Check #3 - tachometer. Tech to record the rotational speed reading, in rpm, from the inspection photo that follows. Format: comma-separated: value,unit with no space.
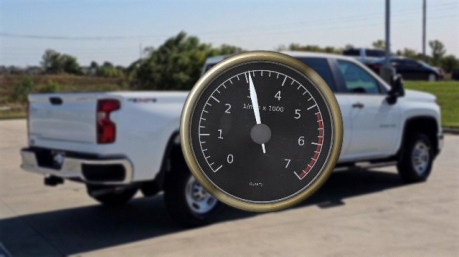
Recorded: 3100,rpm
